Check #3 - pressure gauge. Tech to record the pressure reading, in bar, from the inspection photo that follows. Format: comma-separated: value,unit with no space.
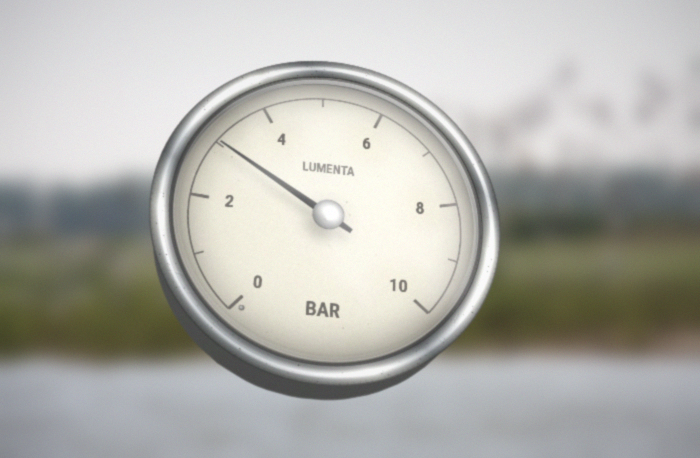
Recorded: 3,bar
